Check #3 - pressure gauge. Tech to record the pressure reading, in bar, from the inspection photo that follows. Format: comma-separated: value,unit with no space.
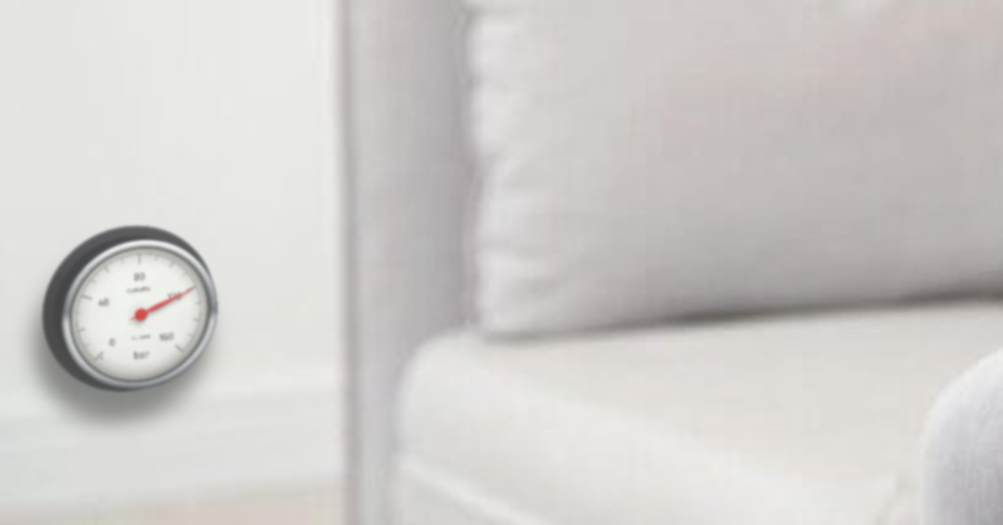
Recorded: 120,bar
